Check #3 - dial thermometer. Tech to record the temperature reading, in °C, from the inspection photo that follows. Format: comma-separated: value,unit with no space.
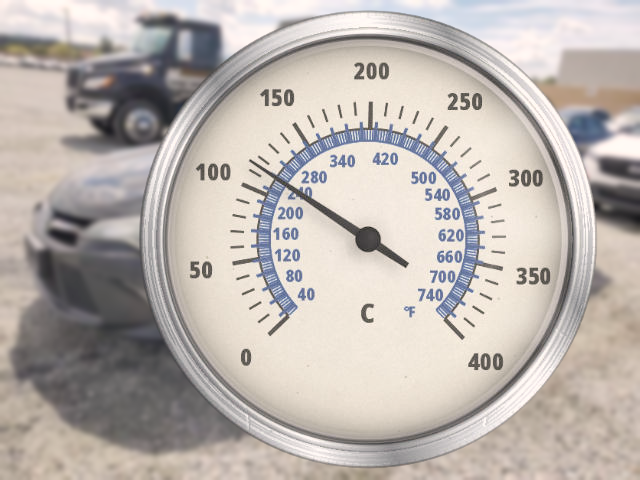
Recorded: 115,°C
